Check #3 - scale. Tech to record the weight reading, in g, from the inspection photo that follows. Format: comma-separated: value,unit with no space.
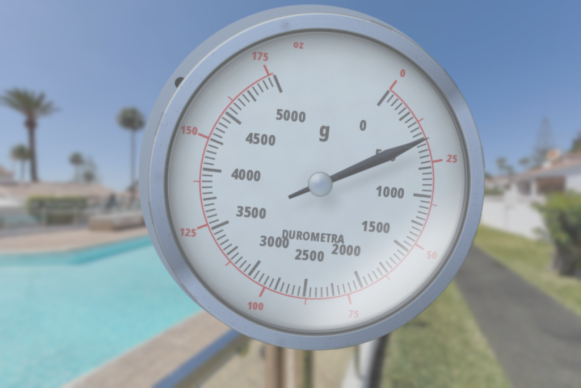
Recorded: 500,g
